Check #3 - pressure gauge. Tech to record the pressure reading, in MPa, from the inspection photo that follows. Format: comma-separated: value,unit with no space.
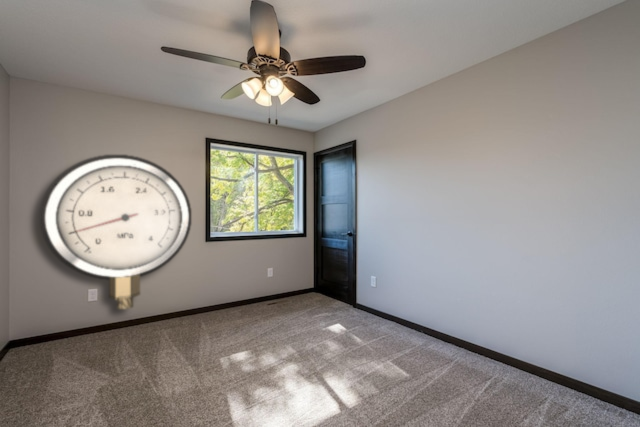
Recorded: 0.4,MPa
